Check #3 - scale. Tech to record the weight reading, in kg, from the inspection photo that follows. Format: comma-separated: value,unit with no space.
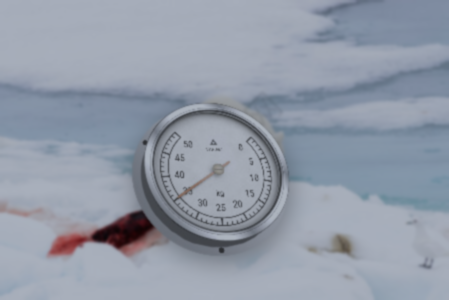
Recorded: 35,kg
